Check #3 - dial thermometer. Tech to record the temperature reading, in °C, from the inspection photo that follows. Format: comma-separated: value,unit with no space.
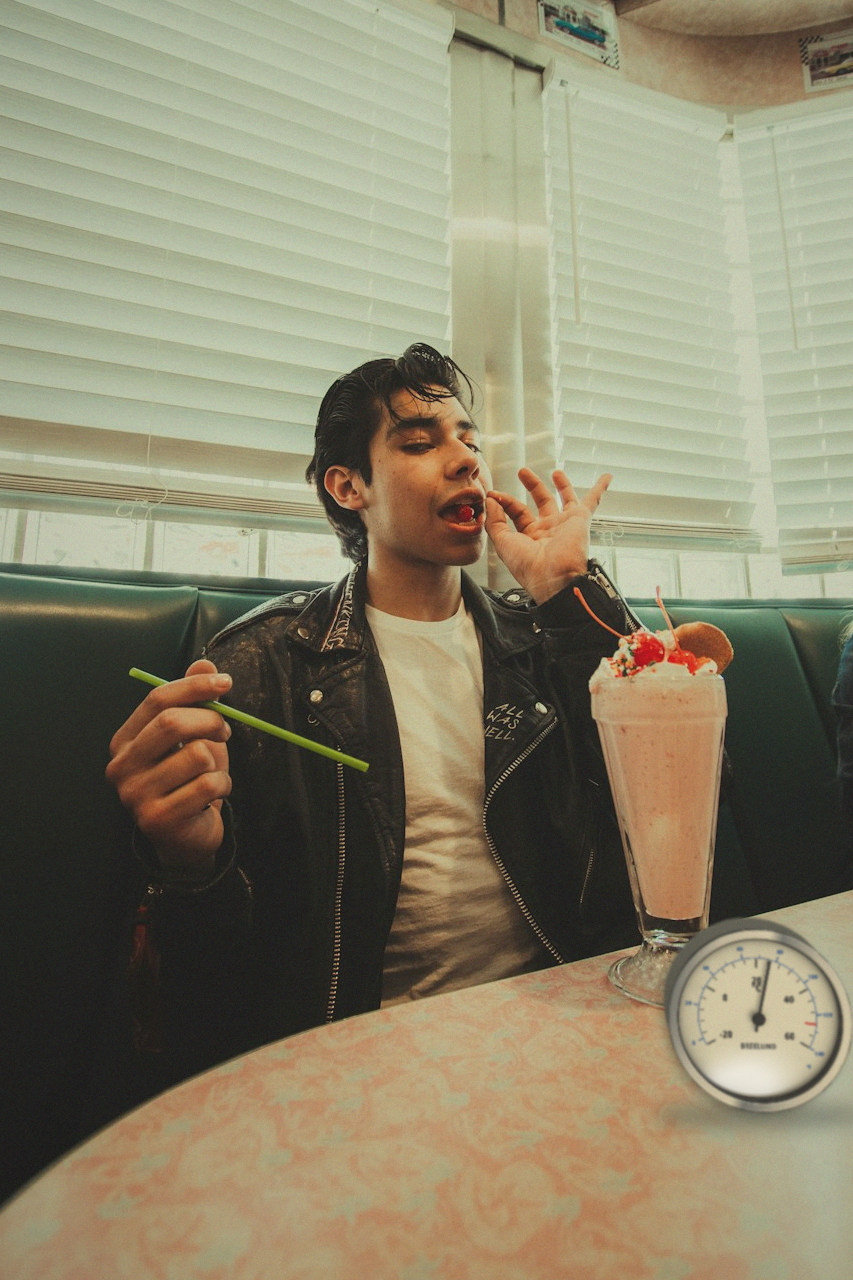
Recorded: 24,°C
